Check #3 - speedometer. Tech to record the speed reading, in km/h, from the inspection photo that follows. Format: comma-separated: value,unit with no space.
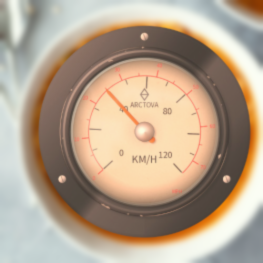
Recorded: 40,km/h
